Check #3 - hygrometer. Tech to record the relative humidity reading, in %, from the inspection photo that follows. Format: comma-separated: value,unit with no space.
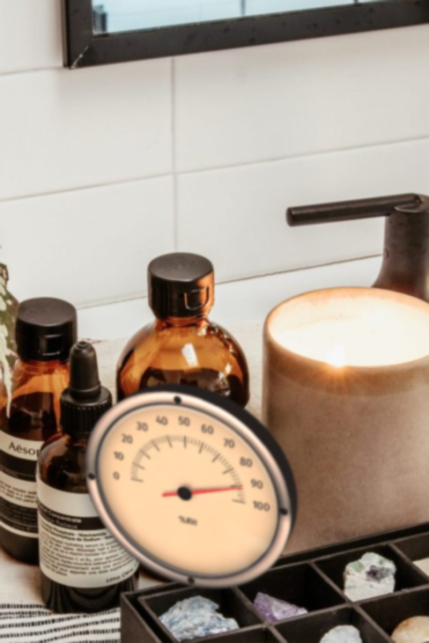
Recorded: 90,%
